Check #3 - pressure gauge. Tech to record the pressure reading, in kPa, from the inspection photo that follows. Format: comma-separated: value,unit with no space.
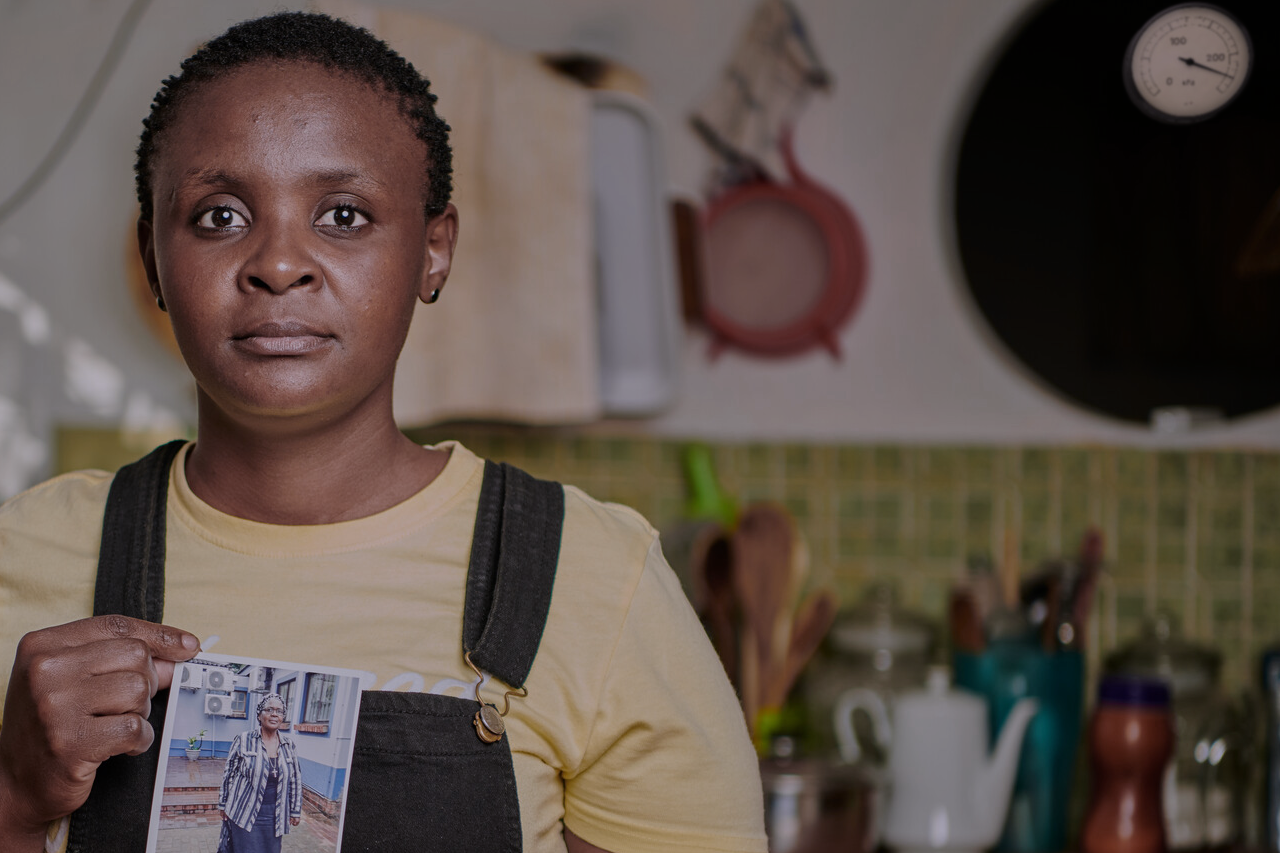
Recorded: 230,kPa
